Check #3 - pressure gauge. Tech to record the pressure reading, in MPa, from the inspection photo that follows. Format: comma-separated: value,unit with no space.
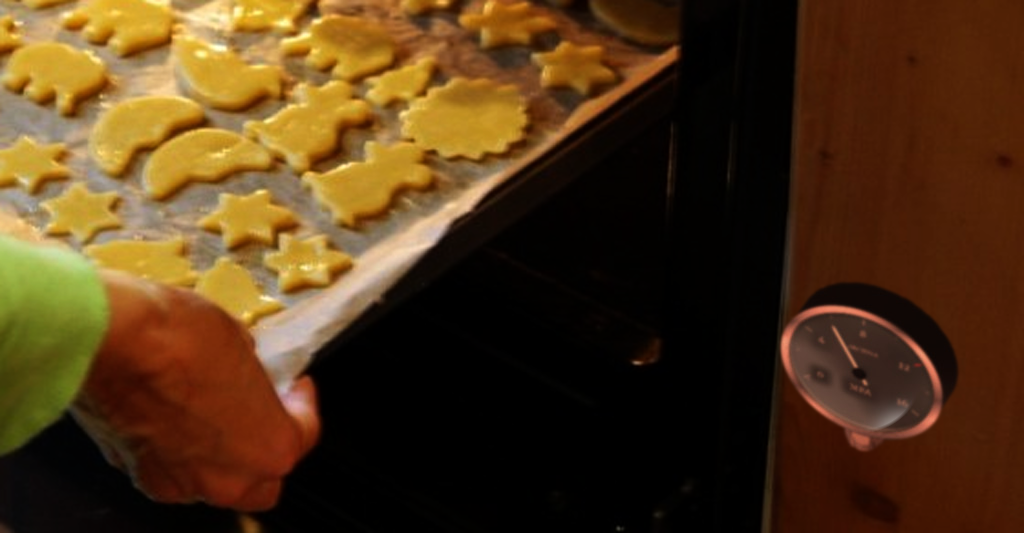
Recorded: 6,MPa
